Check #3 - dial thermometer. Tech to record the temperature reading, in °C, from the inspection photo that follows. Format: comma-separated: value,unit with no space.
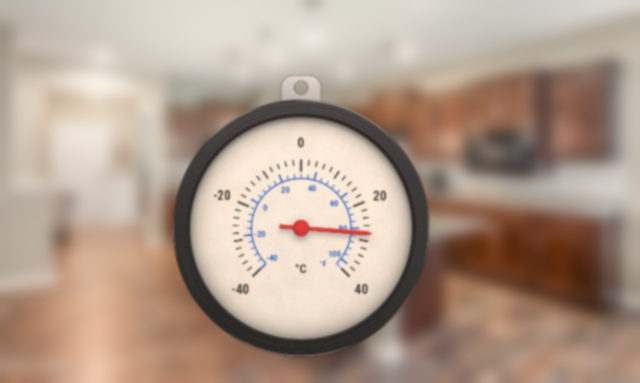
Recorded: 28,°C
